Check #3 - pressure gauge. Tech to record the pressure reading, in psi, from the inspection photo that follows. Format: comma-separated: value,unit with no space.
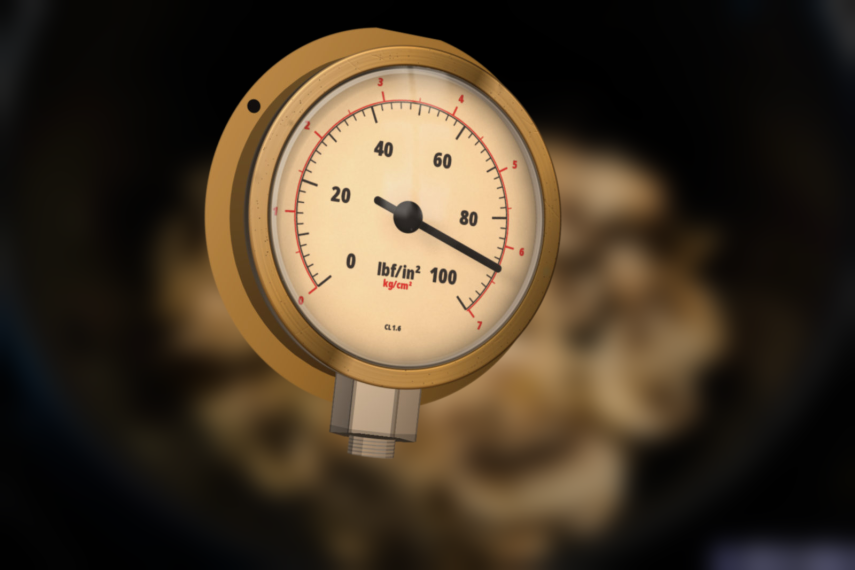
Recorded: 90,psi
